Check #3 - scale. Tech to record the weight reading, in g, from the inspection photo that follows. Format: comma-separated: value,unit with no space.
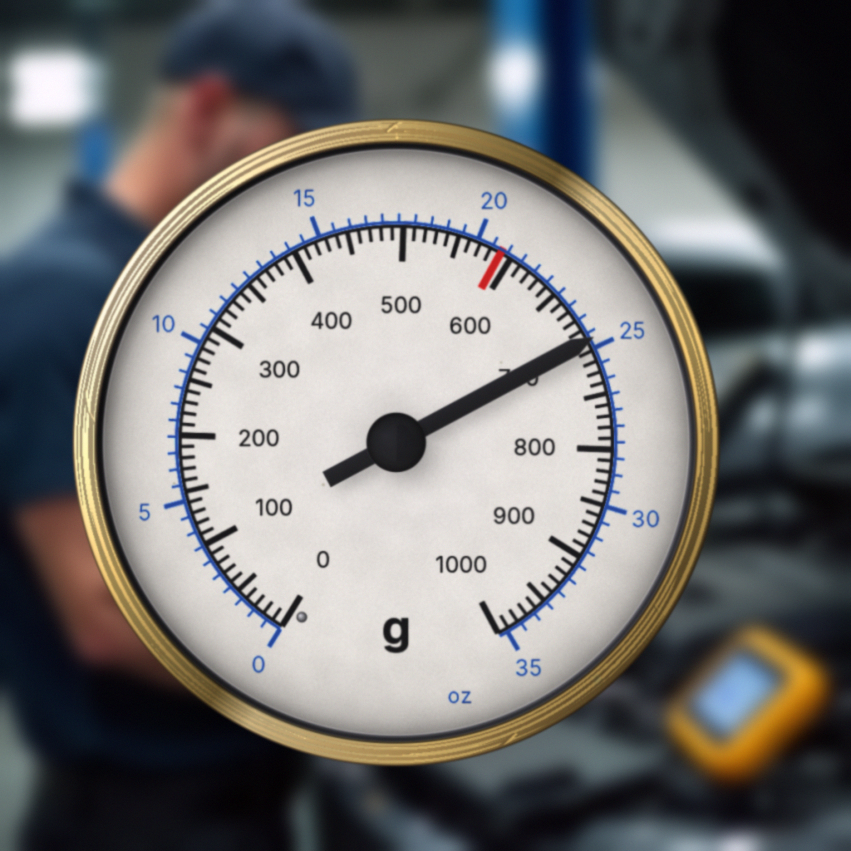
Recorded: 700,g
